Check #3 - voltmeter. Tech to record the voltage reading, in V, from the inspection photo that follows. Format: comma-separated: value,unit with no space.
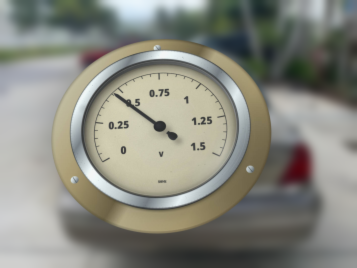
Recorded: 0.45,V
